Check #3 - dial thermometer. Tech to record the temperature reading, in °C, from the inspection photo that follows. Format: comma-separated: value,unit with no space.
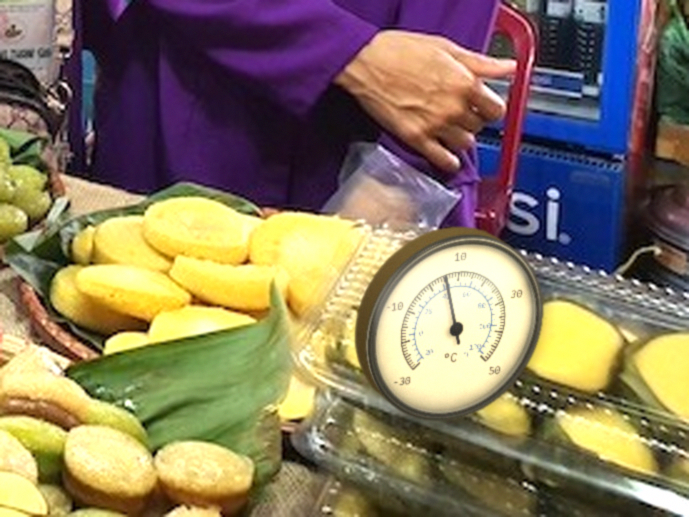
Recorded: 5,°C
